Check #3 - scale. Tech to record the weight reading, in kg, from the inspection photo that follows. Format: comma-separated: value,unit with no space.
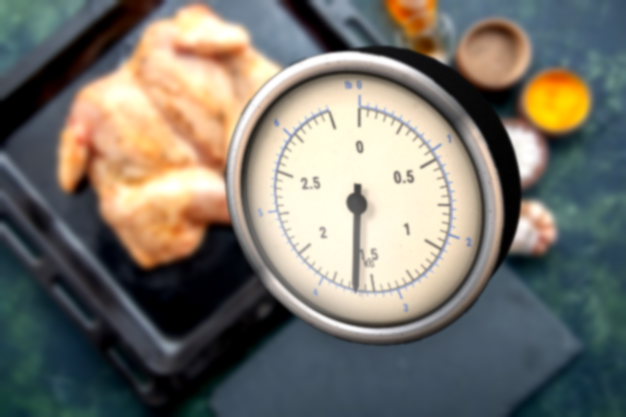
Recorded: 1.6,kg
